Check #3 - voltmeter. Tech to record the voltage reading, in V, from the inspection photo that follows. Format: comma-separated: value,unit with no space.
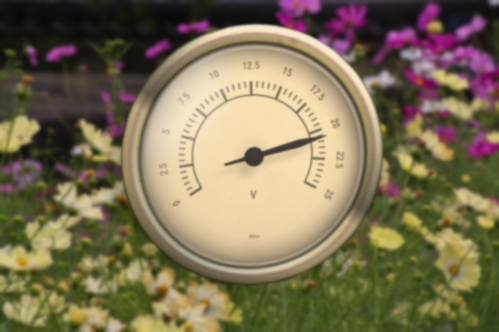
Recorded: 20.5,V
